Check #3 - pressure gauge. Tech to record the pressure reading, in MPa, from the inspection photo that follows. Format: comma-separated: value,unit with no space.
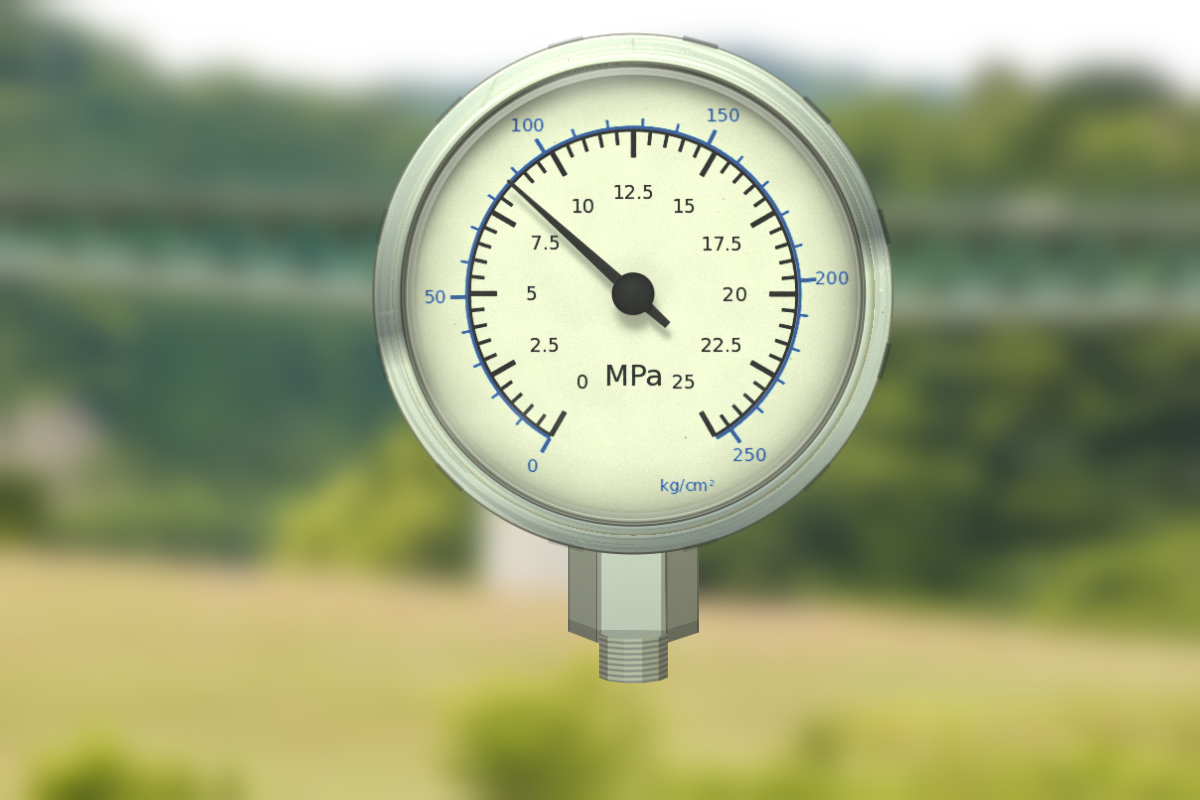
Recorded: 8.5,MPa
